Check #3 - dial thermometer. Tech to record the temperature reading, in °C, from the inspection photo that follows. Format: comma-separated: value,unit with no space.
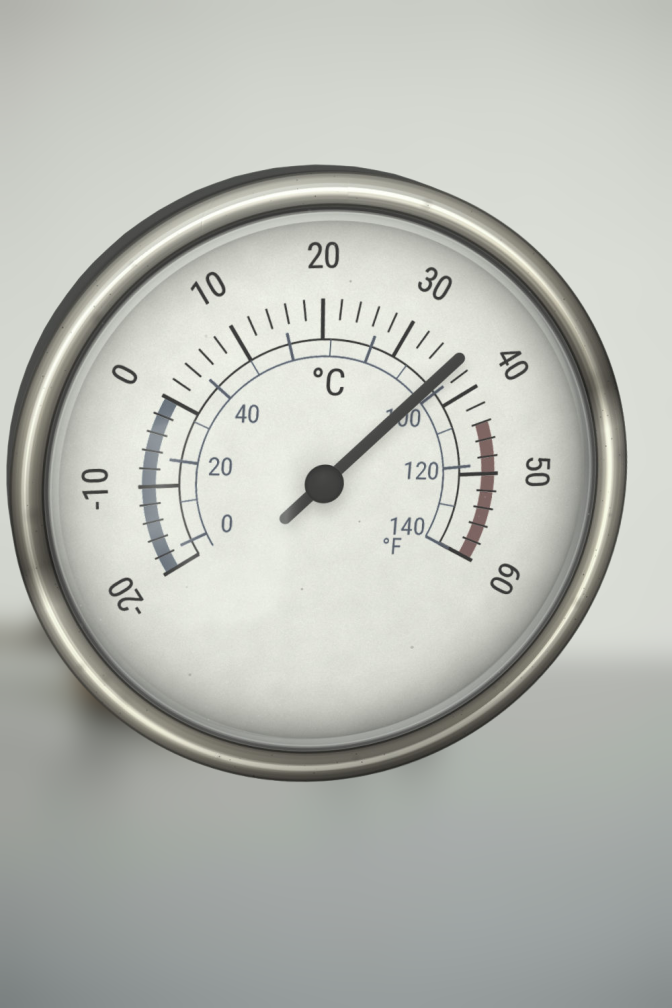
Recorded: 36,°C
